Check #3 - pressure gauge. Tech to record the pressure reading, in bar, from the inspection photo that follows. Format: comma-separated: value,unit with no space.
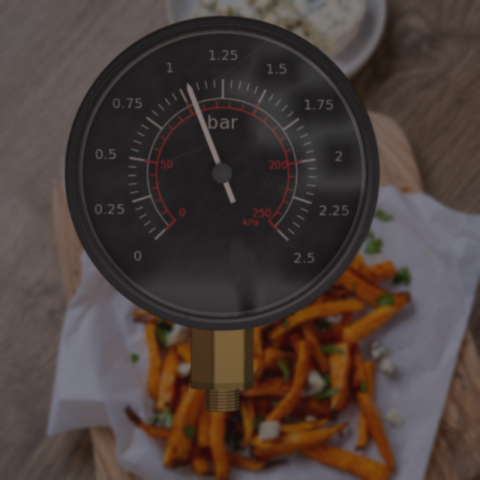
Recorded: 1.05,bar
